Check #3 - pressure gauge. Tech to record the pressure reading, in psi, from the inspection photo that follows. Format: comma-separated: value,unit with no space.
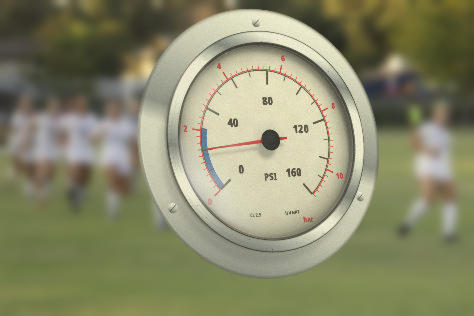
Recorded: 20,psi
